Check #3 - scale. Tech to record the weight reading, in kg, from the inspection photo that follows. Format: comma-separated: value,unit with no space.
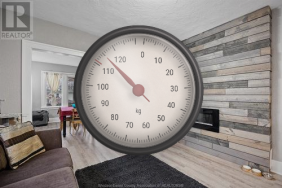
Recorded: 115,kg
